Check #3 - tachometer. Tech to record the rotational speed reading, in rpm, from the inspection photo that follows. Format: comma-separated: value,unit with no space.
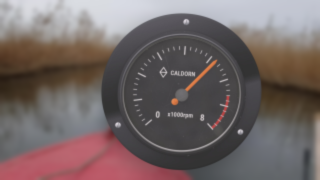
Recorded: 5200,rpm
